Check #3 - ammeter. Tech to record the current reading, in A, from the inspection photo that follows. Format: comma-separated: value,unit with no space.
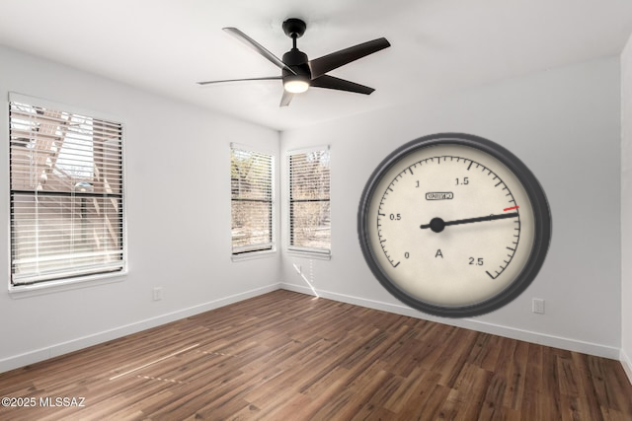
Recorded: 2,A
